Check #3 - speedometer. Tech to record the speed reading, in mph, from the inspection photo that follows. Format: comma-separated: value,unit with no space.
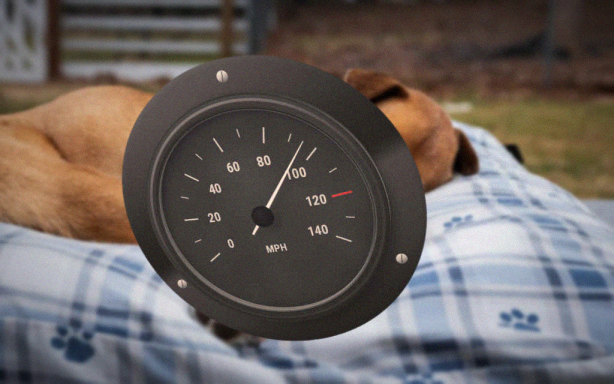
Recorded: 95,mph
